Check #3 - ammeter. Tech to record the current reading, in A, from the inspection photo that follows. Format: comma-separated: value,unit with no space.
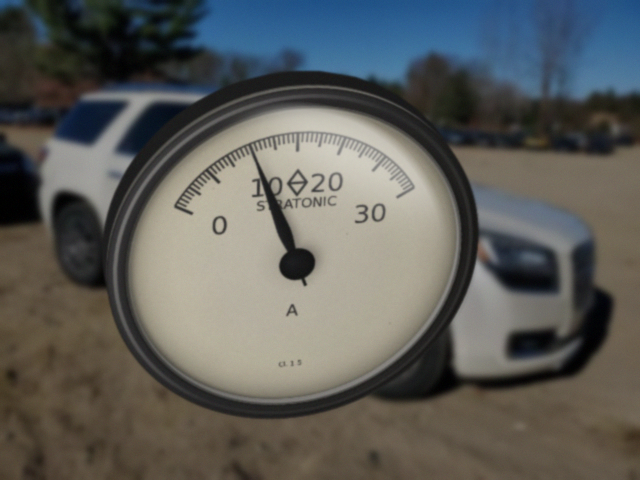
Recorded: 10,A
